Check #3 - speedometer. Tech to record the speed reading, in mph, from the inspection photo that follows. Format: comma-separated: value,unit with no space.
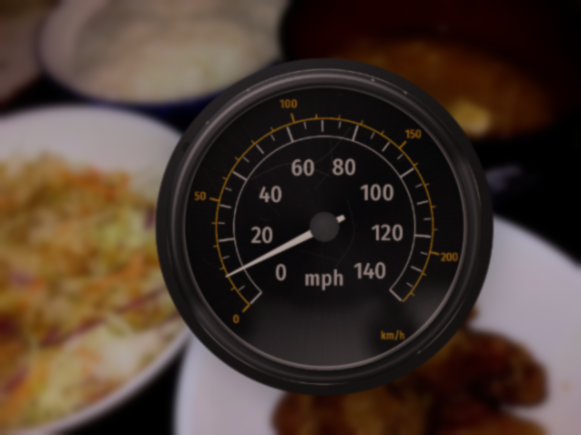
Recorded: 10,mph
